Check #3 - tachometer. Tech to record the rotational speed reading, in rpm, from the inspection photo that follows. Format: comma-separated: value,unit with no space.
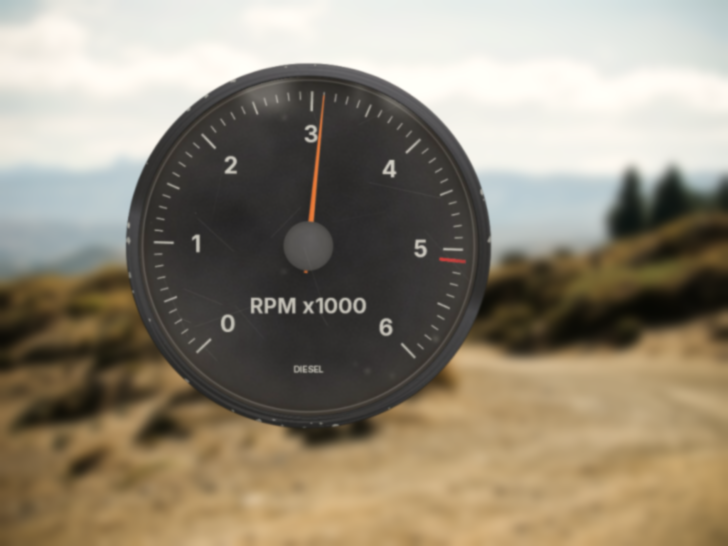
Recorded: 3100,rpm
